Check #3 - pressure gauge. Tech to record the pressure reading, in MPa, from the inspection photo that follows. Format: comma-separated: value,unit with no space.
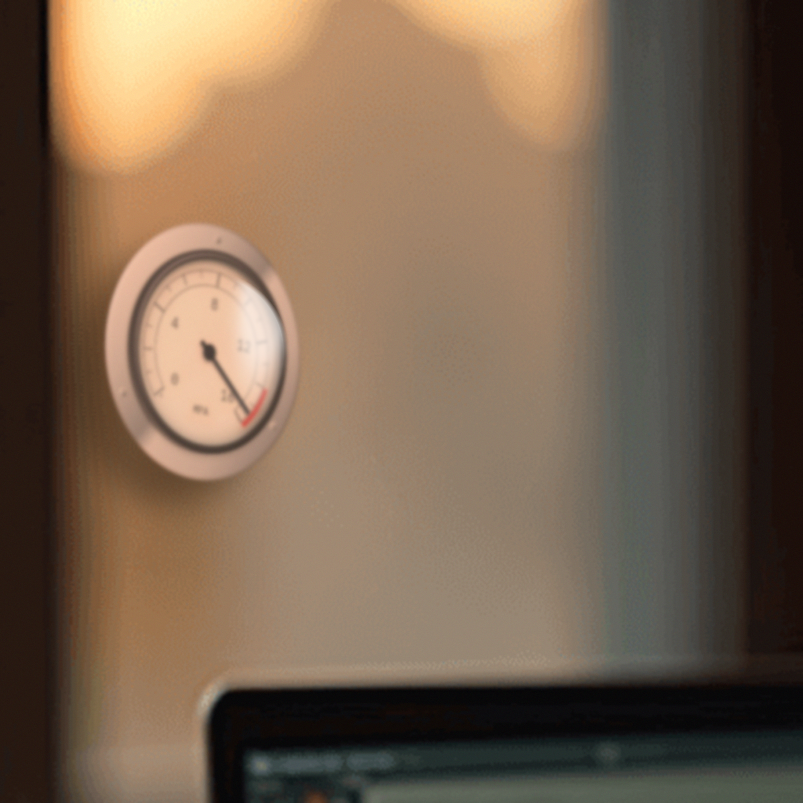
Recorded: 15.5,MPa
